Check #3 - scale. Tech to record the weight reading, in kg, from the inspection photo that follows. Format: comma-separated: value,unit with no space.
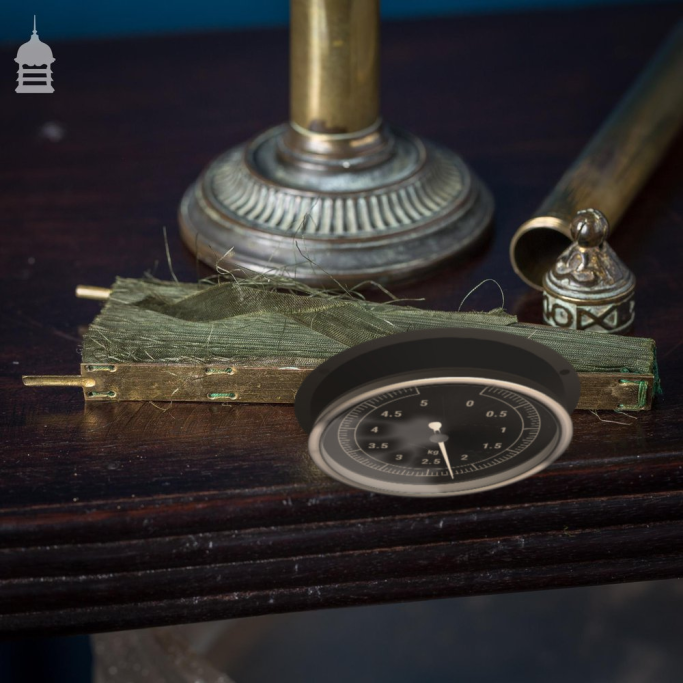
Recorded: 2.25,kg
